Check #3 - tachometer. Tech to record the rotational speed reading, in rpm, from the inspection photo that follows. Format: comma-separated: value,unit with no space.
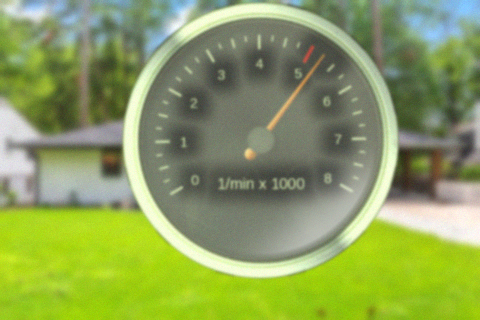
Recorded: 5250,rpm
